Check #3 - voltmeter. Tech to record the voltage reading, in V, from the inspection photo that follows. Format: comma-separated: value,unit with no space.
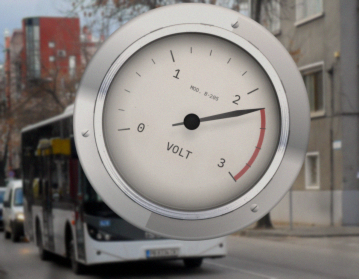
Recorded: 2.2,V
